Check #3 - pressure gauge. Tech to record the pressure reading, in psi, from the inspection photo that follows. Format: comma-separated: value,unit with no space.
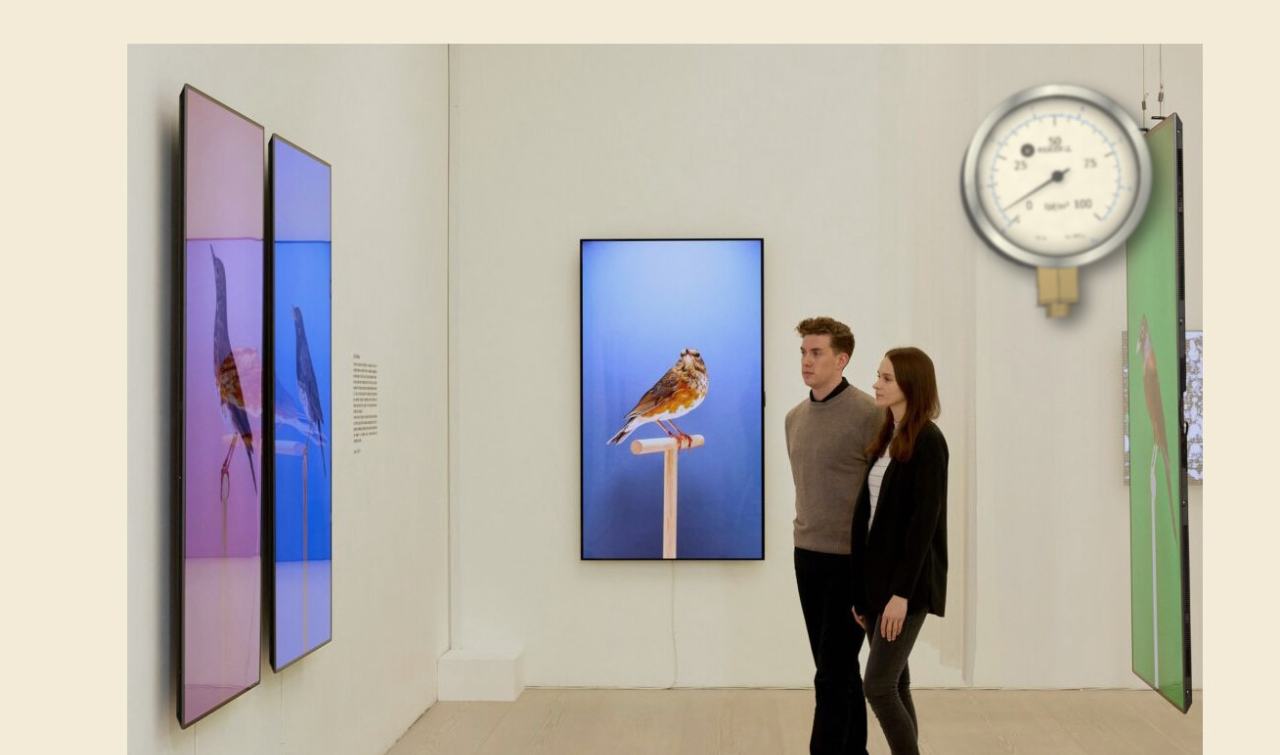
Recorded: 5,psi
